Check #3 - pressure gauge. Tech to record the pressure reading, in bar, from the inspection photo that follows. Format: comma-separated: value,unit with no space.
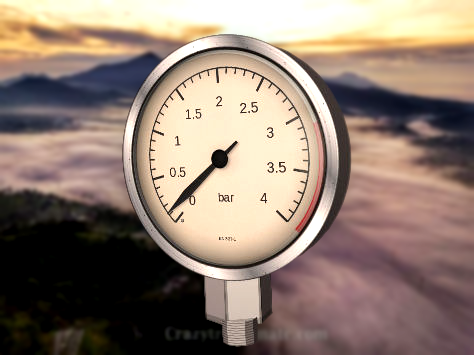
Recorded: 0.1,bar
